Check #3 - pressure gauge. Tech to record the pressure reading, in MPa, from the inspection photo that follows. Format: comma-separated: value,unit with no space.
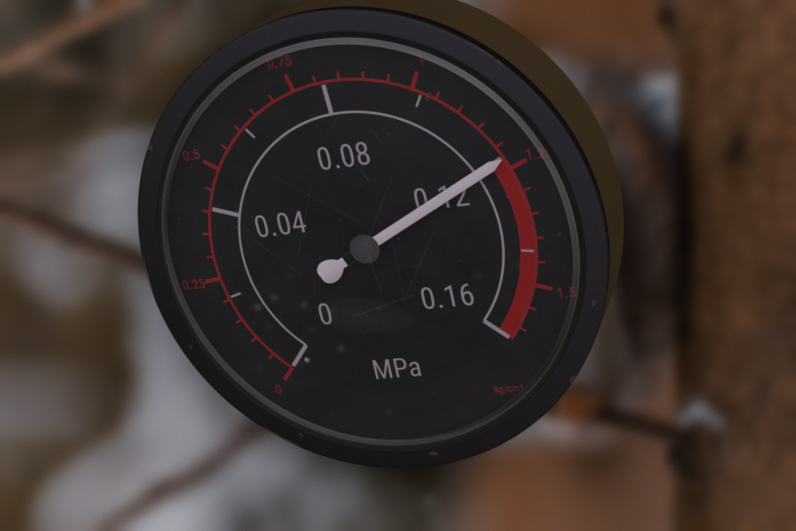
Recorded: 0.12,MPa
